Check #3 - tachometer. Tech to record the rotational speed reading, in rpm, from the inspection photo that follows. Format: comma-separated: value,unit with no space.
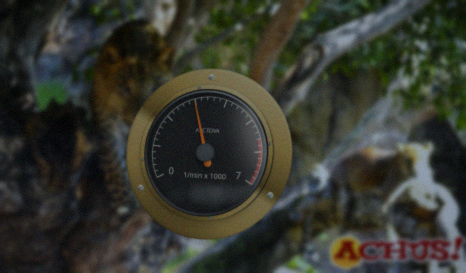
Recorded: 3000,rpm
